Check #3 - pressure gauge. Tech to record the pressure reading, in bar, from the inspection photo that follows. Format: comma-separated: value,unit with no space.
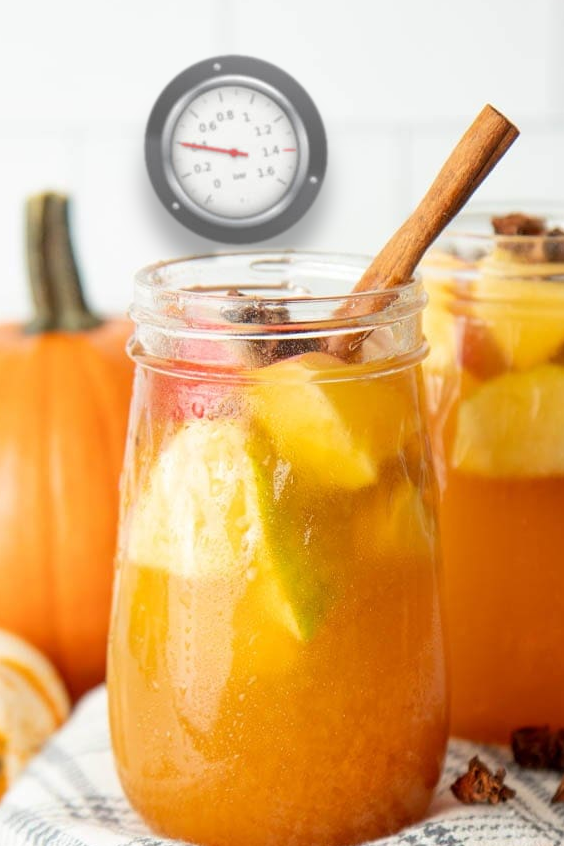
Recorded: 0.4,bar
